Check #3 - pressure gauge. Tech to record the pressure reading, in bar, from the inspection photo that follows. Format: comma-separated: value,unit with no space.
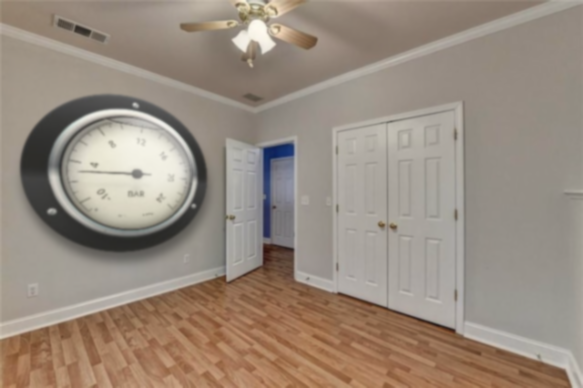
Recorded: 3,bar
